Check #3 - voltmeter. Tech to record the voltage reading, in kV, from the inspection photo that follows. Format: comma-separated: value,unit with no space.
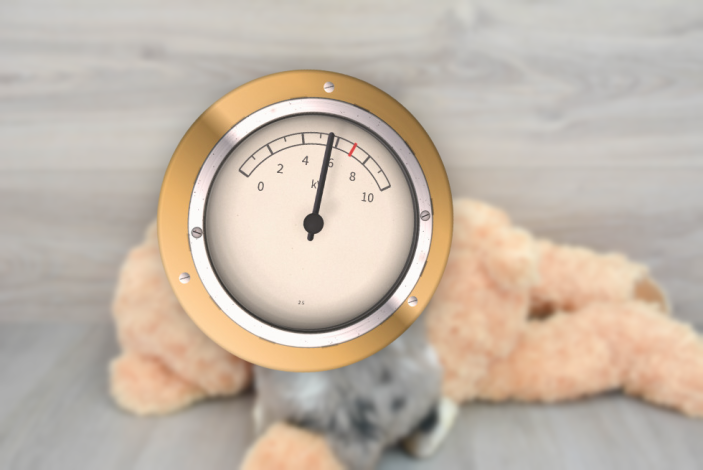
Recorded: 5.5,kV
